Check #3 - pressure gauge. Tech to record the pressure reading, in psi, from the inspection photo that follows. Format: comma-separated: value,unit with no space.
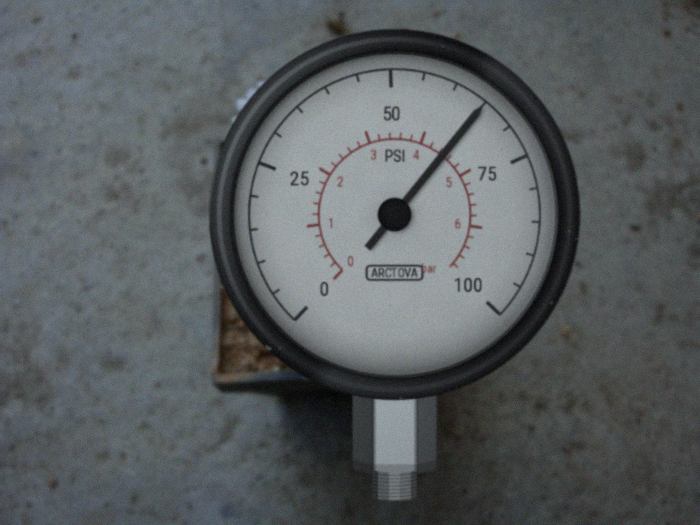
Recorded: 65,psi
